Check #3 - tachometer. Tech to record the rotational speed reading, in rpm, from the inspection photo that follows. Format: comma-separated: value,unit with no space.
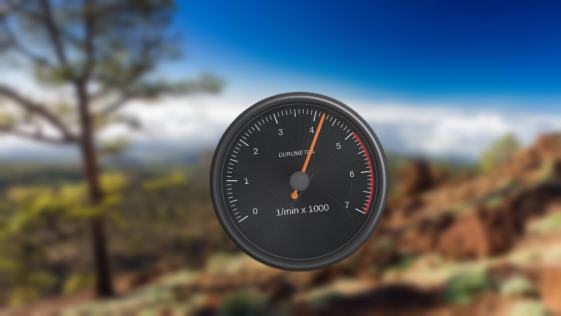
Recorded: 4200,rpm
